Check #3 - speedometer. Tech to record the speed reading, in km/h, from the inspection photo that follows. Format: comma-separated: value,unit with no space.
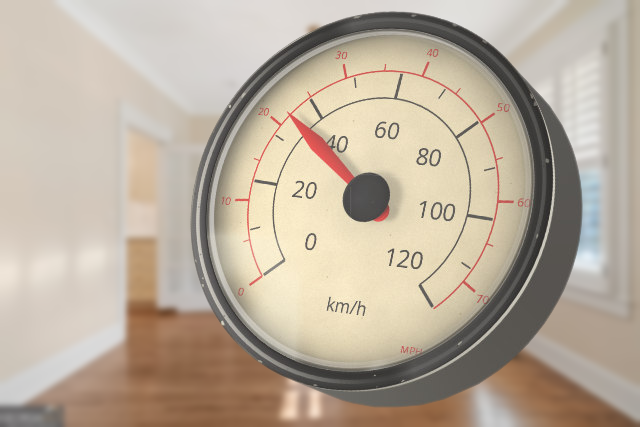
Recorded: 35,km/h
